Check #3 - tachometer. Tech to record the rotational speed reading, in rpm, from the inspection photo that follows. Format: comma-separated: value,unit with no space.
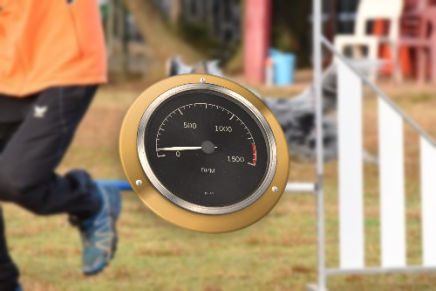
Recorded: 50,rpm
